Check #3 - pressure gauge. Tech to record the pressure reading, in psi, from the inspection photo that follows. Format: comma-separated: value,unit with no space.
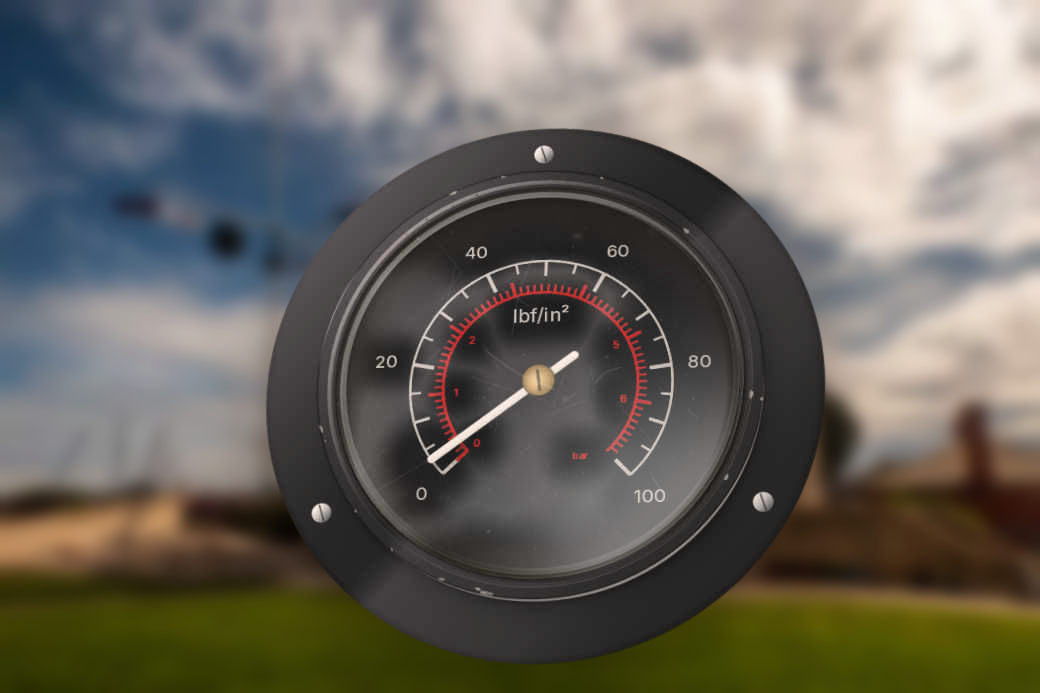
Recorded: 2.5,psi
